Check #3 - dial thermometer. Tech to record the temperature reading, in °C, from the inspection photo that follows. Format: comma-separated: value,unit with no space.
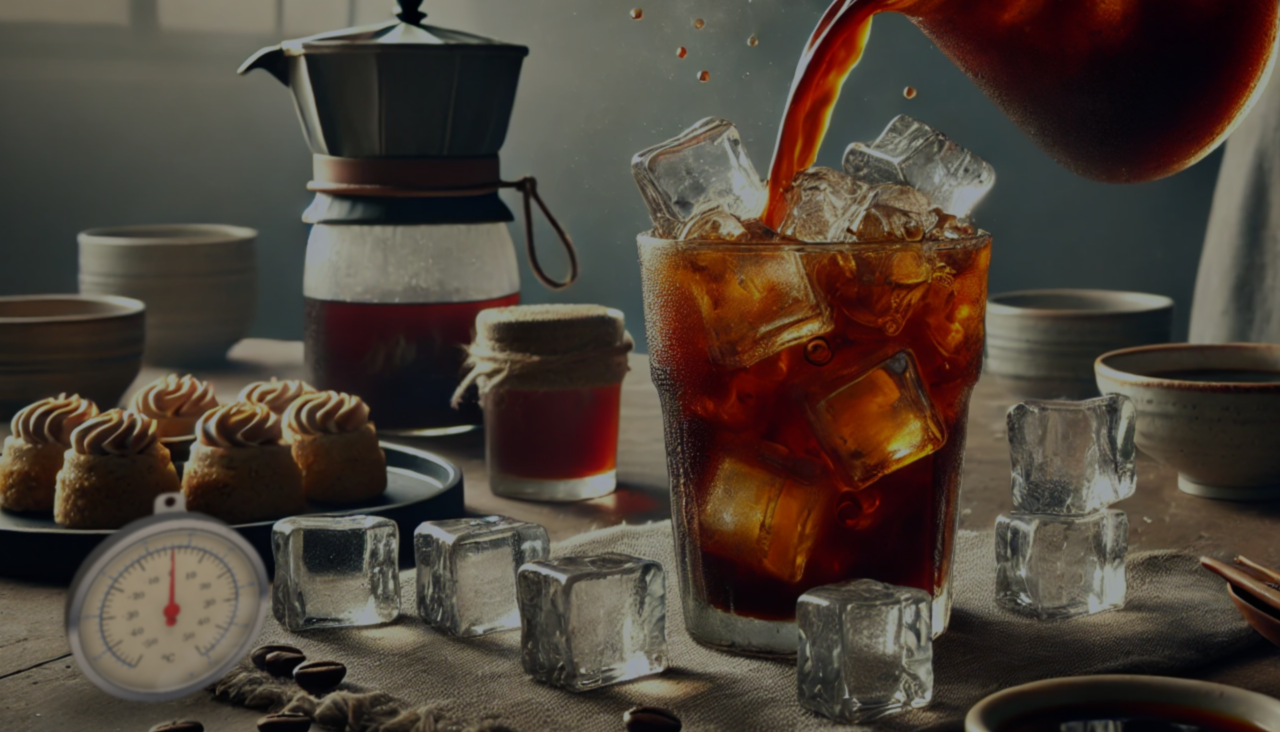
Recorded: 0,°C
